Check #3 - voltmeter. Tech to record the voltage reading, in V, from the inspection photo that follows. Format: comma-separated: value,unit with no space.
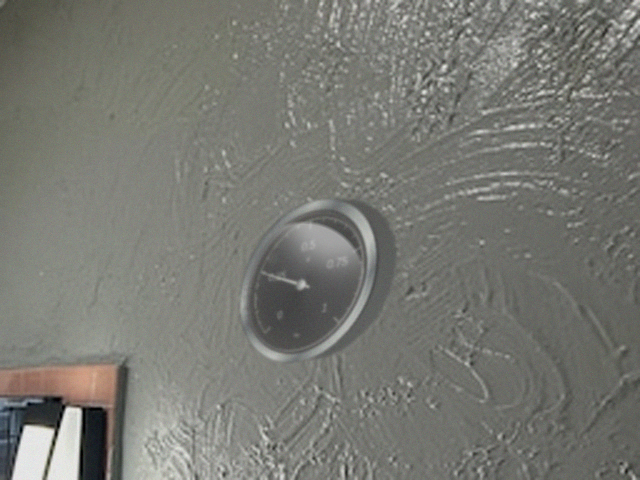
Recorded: 0.25,V
